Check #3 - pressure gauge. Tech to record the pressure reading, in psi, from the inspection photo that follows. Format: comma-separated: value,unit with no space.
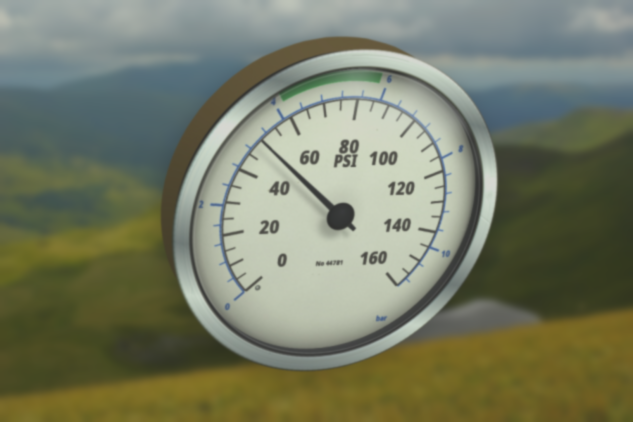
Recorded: 50,psi
